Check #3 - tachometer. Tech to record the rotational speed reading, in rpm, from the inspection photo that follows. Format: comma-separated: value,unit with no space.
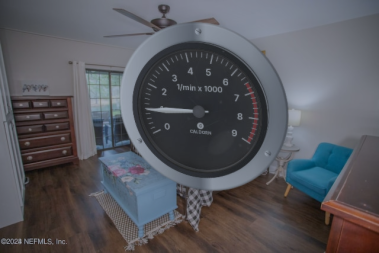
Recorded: 1000,rpm
